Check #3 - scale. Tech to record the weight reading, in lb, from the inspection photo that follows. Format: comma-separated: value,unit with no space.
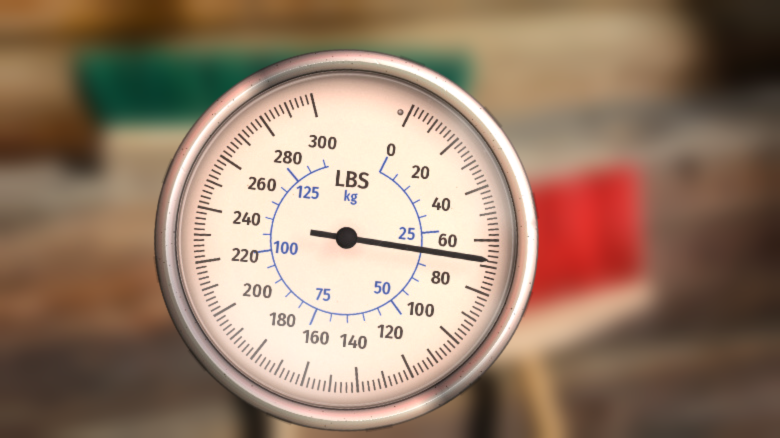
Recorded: 68,lb
